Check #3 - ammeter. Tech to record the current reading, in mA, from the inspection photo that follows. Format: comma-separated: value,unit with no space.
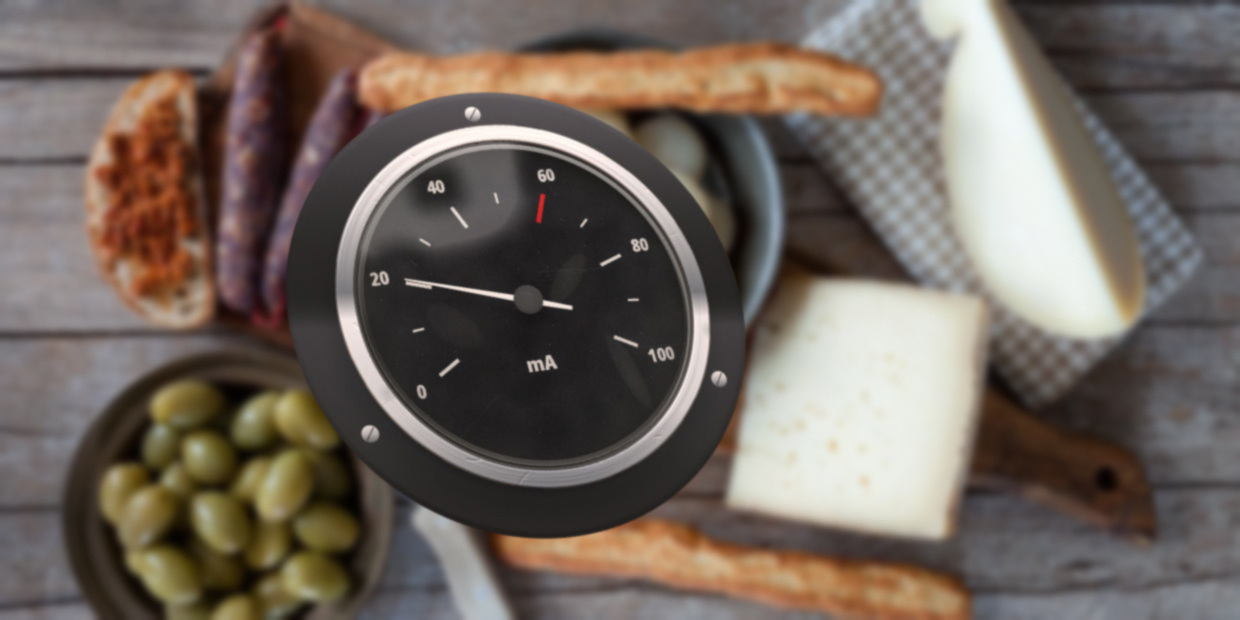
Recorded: 20,mA
